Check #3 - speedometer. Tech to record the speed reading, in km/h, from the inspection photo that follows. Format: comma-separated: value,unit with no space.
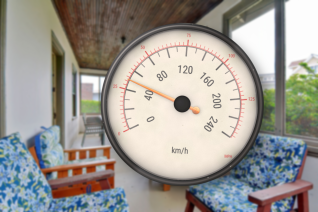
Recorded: 50,km/h
